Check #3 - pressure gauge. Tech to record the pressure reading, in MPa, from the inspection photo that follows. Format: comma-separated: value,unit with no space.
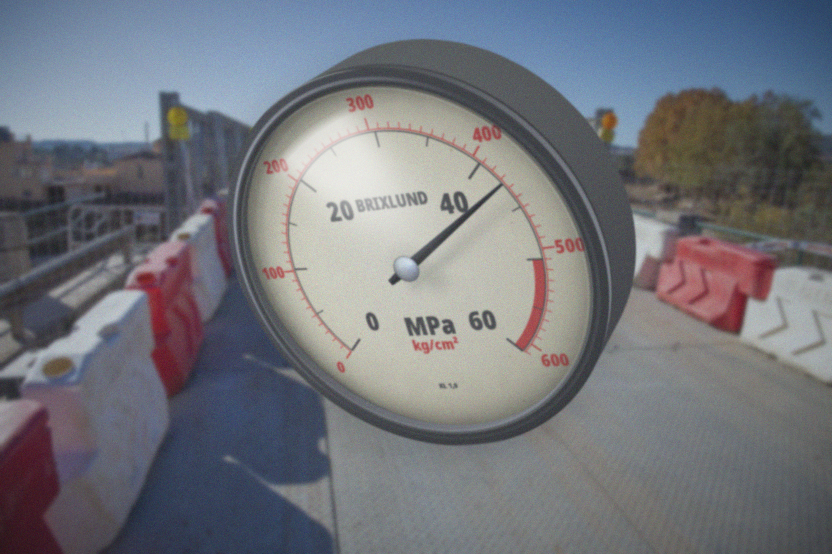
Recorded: 42.5,MPa
